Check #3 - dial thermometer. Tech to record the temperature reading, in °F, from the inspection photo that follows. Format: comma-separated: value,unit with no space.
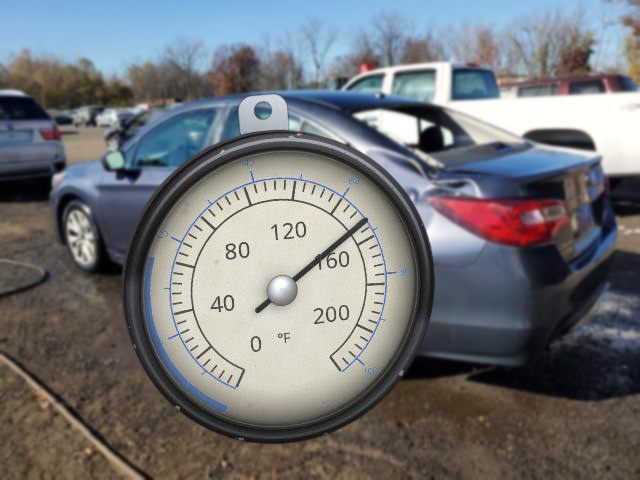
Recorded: 152,°F
